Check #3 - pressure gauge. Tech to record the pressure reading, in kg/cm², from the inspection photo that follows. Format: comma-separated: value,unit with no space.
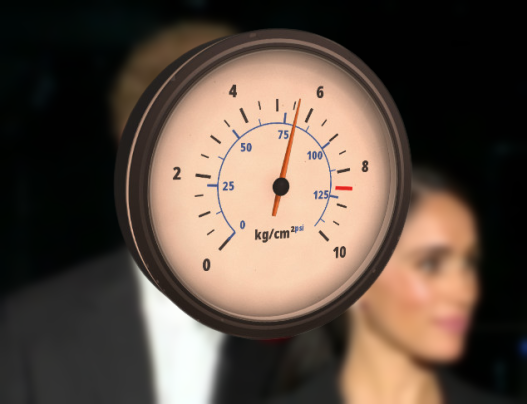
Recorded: 5.5,kg/cm²
